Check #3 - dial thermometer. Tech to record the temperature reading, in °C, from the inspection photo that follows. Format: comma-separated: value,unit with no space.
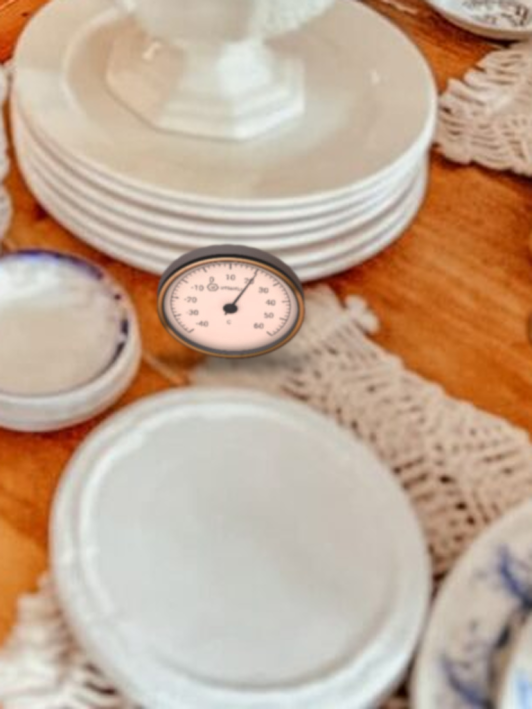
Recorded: 20,°C
